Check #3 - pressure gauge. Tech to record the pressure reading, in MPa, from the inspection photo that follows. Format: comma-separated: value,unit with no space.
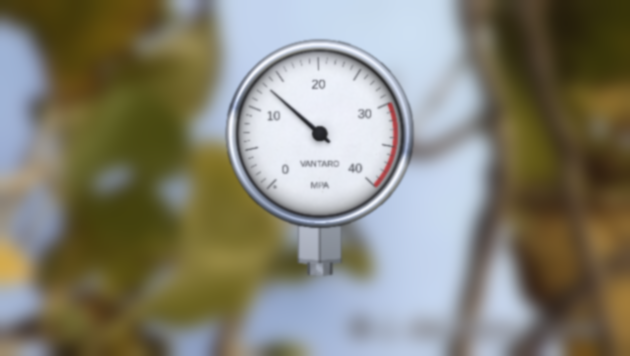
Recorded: 13,MPa
